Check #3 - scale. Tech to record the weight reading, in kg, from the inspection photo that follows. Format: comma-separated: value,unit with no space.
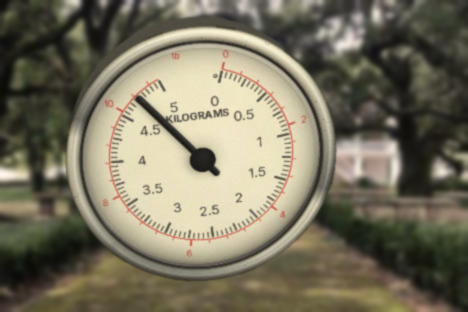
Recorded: 4.75,kg
